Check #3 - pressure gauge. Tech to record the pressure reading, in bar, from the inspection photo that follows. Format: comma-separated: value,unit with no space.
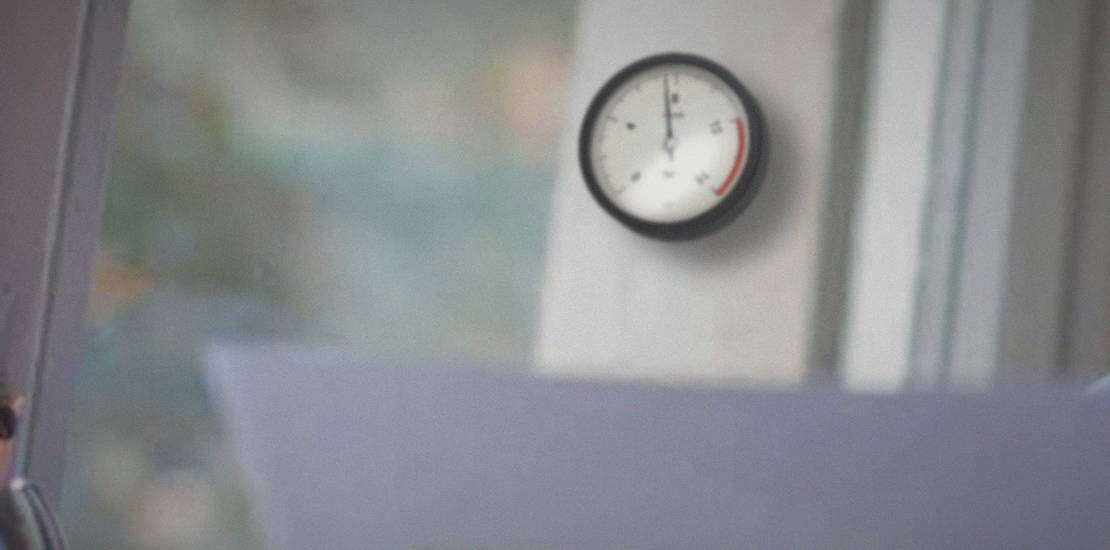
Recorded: 7.5,bar
